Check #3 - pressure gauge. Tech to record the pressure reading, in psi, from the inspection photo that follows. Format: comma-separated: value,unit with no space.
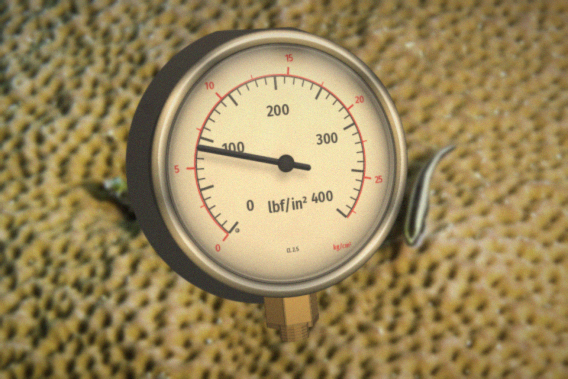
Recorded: 90,psi
